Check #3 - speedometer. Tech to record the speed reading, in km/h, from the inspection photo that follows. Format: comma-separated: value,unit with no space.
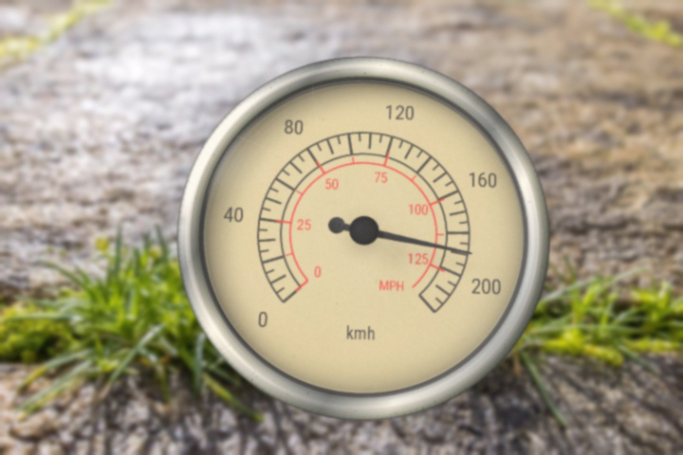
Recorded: 190,km/h
